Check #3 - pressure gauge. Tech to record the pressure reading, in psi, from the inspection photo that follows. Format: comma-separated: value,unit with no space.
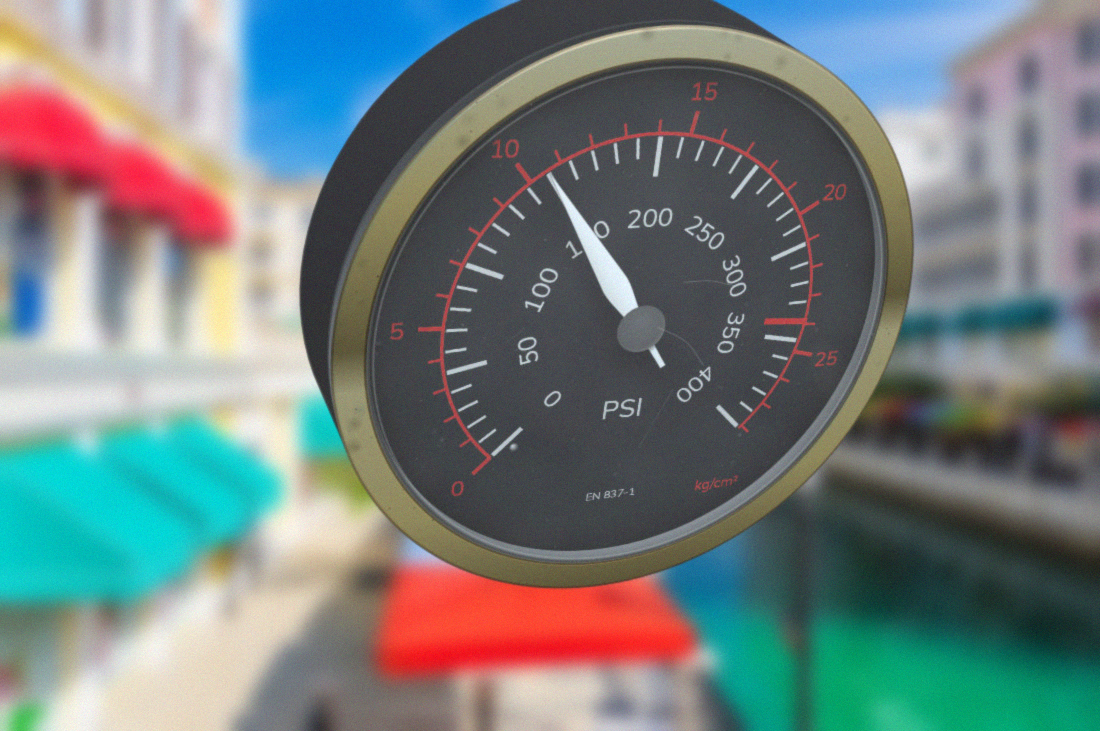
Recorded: 150,psi
